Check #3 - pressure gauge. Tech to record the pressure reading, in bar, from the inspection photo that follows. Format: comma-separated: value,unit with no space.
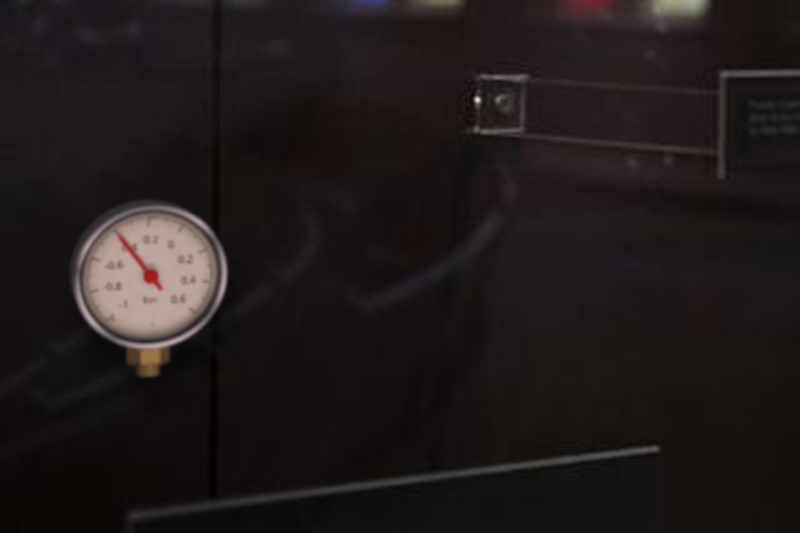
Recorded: -0.4,bar
